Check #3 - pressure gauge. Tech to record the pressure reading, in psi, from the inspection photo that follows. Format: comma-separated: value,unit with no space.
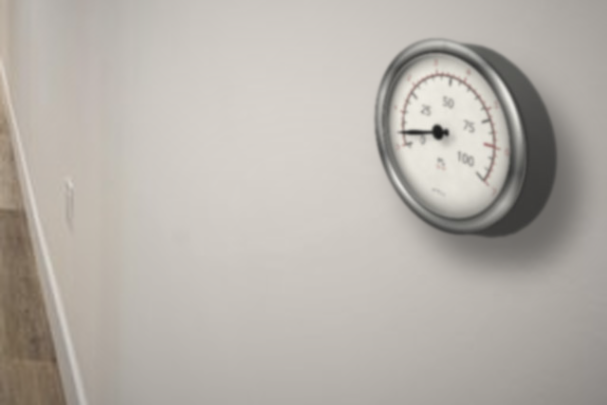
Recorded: 5,psi
